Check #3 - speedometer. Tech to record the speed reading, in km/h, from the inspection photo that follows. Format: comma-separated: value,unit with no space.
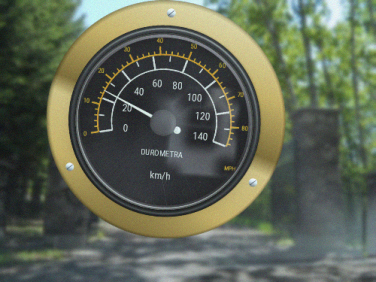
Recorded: 25,km/h
